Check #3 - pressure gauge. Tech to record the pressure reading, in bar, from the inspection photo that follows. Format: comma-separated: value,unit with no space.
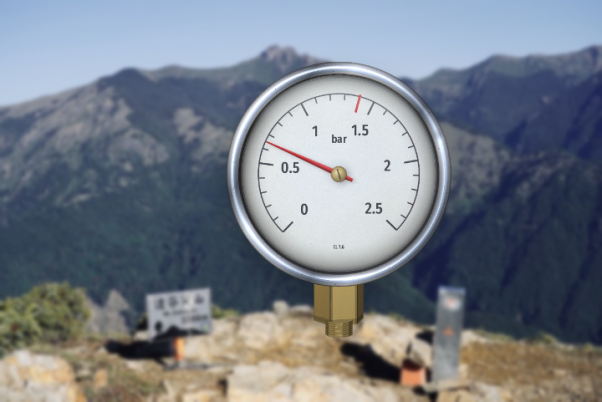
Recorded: 0.65,bar
